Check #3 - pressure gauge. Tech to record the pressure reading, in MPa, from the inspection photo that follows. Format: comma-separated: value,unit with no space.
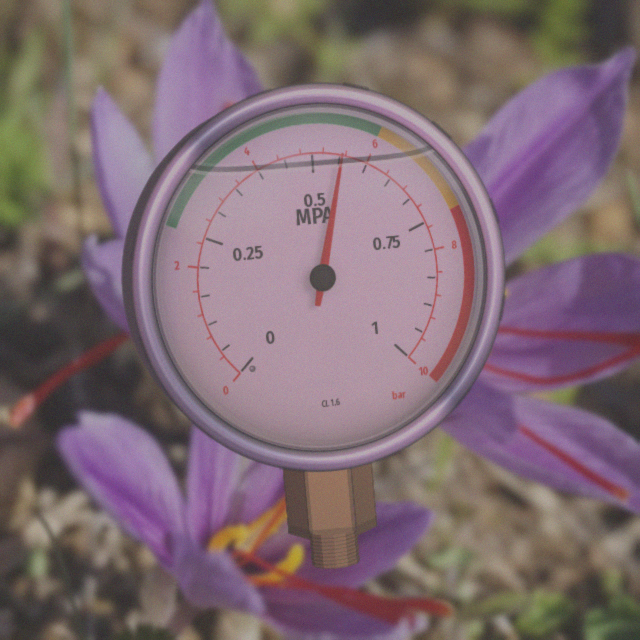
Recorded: 0.55,MPa
